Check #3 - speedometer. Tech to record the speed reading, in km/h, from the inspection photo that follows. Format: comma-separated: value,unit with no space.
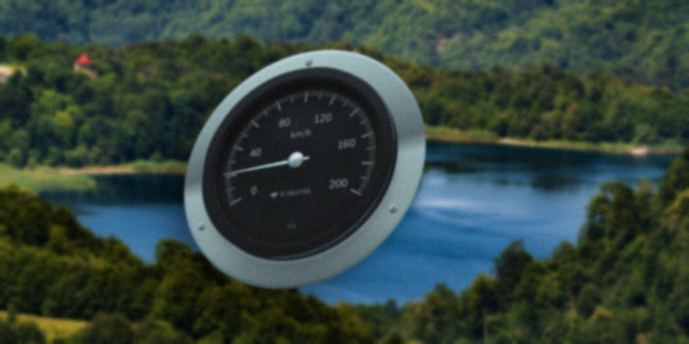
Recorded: 20,km/h
